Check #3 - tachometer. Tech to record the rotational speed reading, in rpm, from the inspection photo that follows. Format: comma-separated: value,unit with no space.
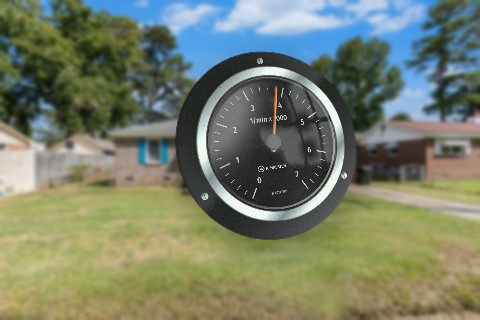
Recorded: 3800,rpm
